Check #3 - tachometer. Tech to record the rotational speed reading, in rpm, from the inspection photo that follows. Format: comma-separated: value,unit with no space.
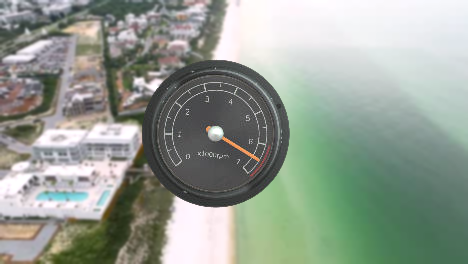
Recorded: 6500,rpm
